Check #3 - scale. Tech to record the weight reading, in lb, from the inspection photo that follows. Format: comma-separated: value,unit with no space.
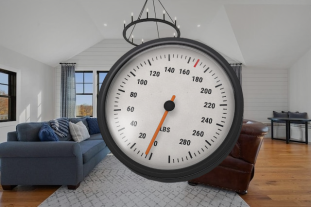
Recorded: 4,lb
